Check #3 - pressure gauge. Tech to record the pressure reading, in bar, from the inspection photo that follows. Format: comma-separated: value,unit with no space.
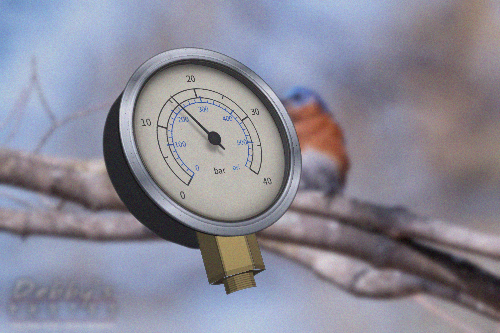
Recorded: 15,bar
